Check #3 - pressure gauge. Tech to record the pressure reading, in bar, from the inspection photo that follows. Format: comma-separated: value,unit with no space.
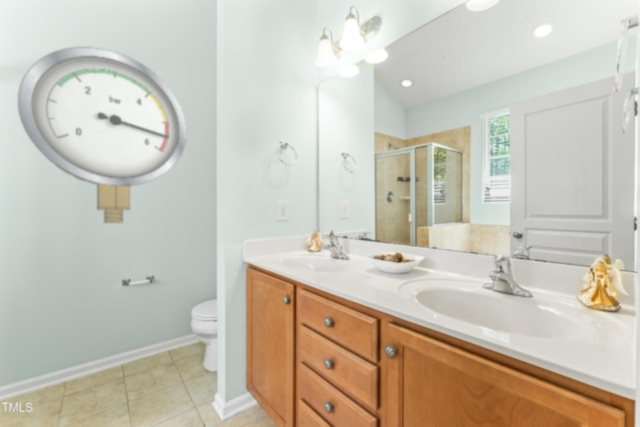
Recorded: 5.5,bar
